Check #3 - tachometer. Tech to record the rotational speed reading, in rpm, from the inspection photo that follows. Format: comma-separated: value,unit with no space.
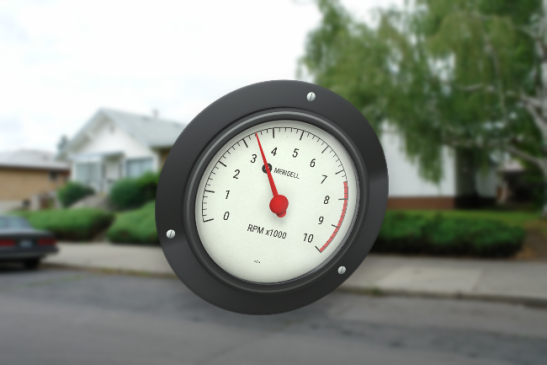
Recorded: 3400,rpm
